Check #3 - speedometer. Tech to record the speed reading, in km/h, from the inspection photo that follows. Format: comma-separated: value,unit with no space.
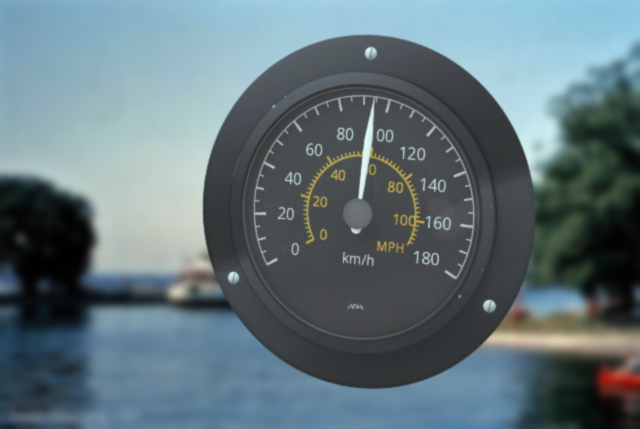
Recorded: 95,km/h
